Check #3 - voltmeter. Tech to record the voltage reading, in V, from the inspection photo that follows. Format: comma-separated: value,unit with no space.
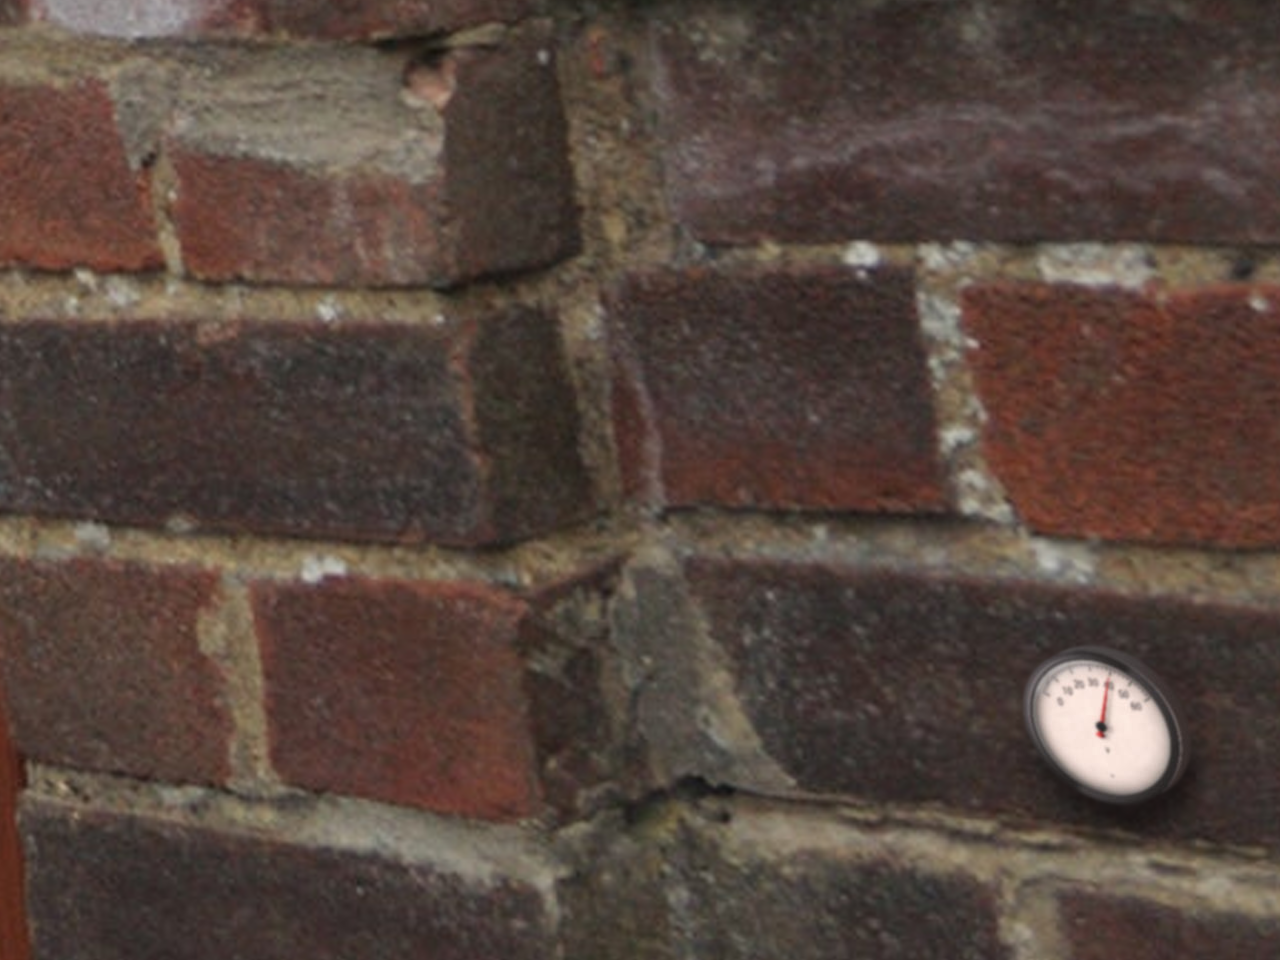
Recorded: 40,V
